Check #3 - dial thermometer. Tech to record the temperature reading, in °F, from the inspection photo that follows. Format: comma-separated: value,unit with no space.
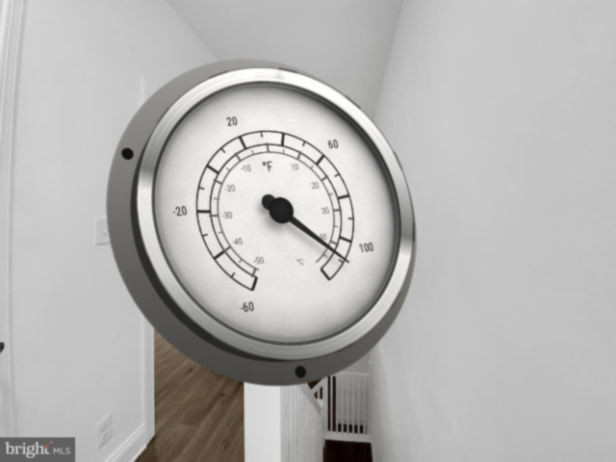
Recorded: 110,°F
